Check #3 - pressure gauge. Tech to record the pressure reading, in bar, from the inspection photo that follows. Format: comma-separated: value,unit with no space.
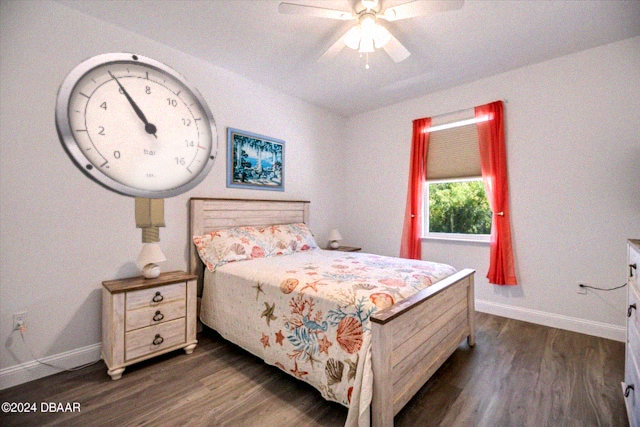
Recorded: 6,bar
